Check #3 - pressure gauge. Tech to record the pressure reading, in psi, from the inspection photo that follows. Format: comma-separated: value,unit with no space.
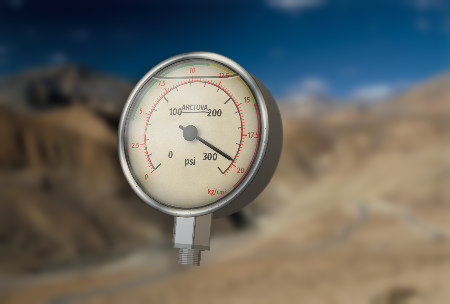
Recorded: 280,psi
